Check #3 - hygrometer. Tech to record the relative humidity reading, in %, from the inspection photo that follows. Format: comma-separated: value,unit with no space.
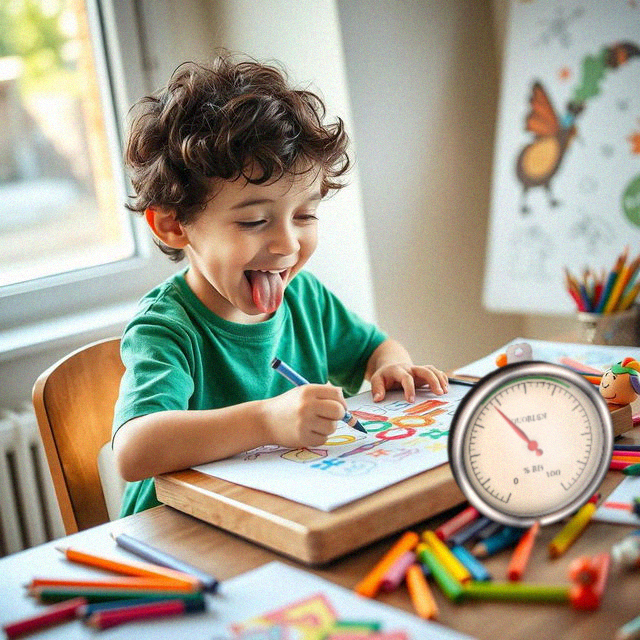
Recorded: 38,%
